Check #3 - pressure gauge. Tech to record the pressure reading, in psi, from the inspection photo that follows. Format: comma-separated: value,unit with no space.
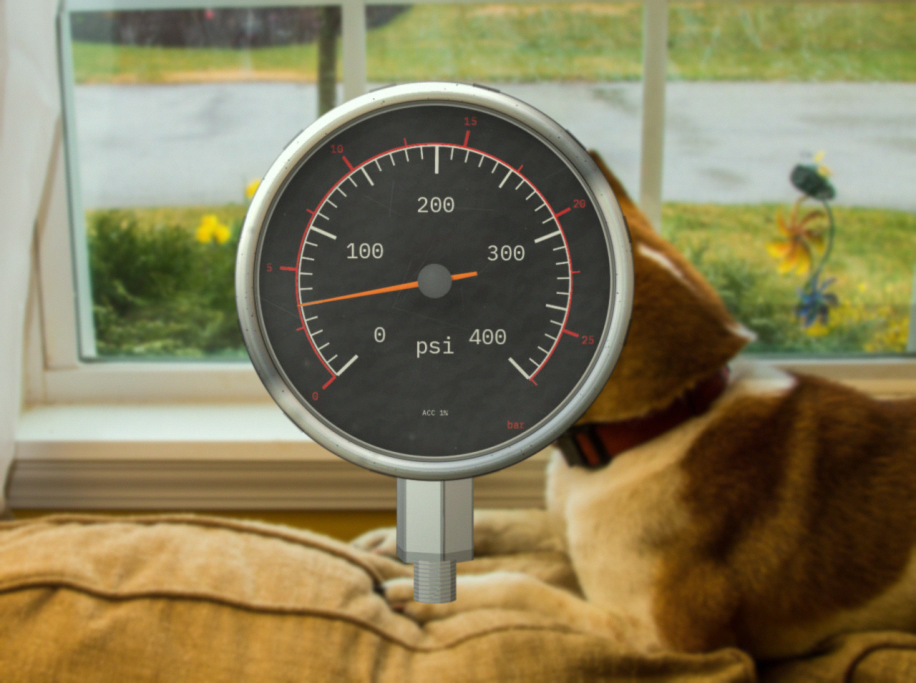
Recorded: 50,psi
